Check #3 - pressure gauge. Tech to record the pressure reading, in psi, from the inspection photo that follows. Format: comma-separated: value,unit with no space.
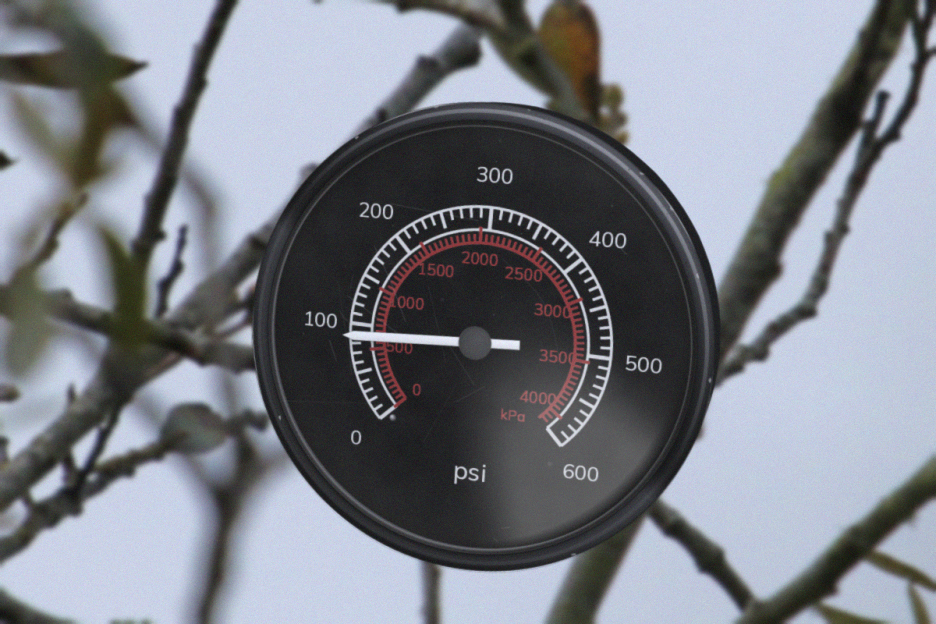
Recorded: 90,psi
